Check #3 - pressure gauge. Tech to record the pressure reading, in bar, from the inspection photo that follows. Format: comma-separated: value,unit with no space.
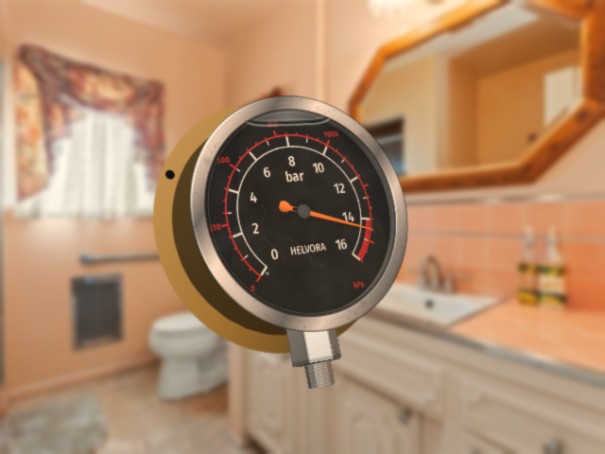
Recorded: 14.5,bar
